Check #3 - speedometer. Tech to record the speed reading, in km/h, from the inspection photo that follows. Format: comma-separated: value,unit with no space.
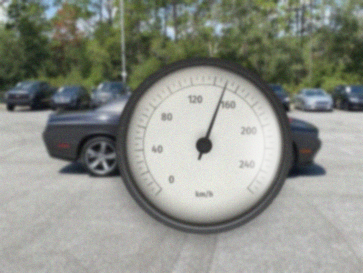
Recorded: 150,km/h
